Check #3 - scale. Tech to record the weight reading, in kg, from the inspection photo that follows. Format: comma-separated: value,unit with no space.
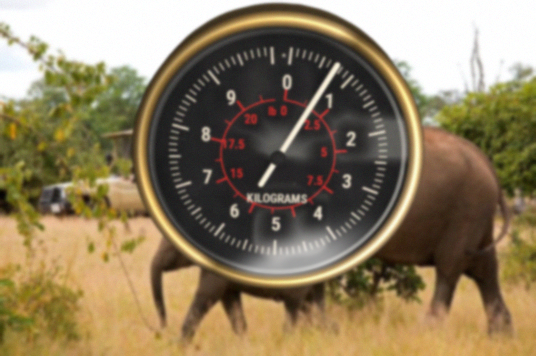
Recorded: 0.7,kg
